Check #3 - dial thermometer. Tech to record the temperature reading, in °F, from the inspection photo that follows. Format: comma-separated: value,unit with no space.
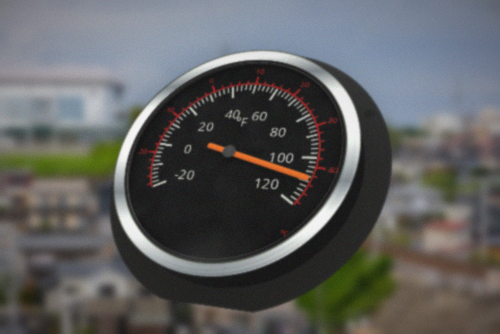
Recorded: 110,°F
